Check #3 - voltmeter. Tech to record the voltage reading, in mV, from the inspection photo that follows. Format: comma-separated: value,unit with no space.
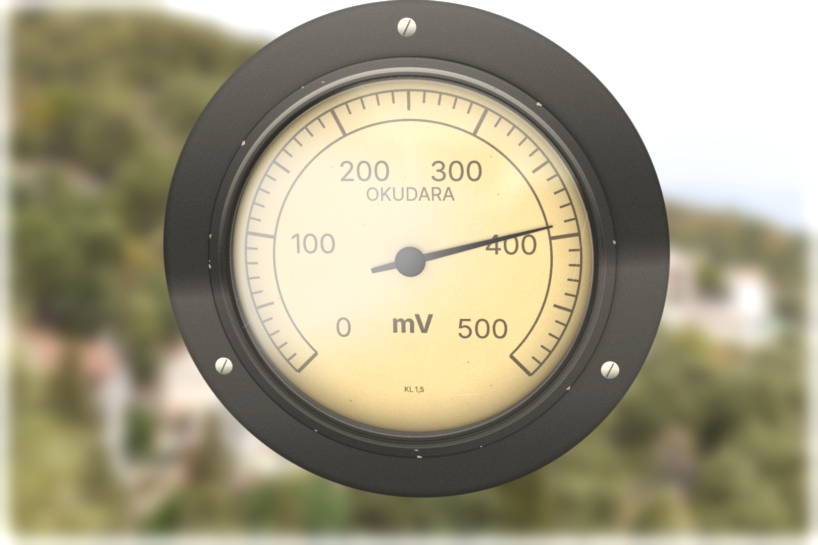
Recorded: 390,mV
